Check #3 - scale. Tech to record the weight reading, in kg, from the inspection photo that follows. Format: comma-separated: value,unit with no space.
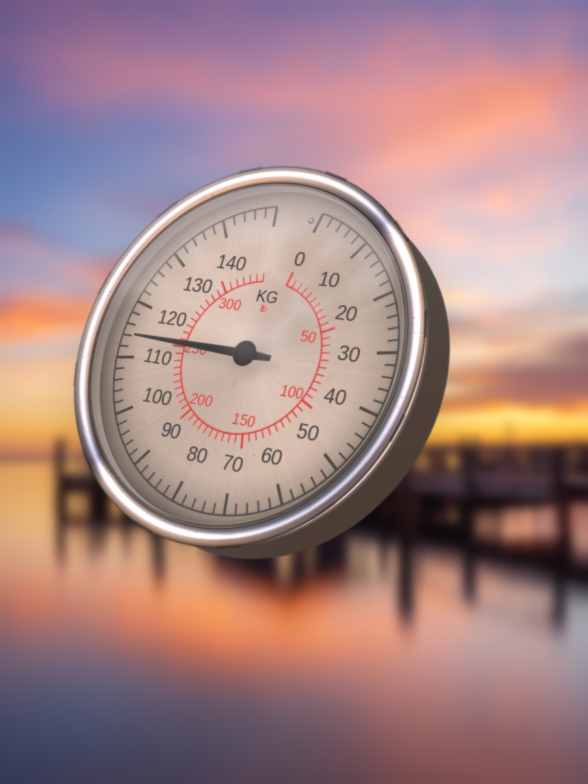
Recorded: 114,kg
